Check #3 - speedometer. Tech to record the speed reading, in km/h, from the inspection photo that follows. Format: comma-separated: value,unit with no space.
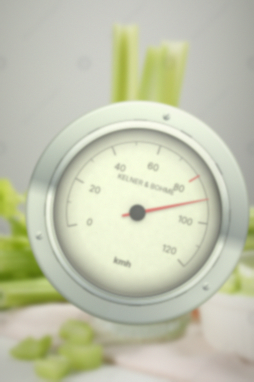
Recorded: 90,km/h
